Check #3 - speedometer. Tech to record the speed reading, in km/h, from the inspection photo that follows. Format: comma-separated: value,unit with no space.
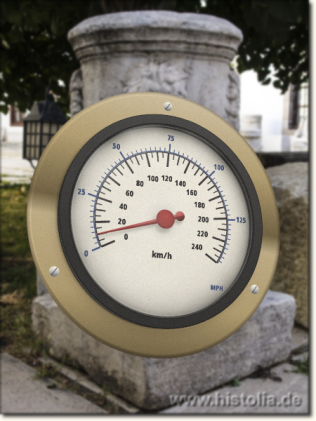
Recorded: 10,km/h
